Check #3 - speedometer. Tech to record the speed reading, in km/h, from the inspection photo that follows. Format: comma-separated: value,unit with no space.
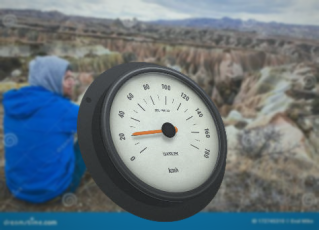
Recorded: 20,km/h
